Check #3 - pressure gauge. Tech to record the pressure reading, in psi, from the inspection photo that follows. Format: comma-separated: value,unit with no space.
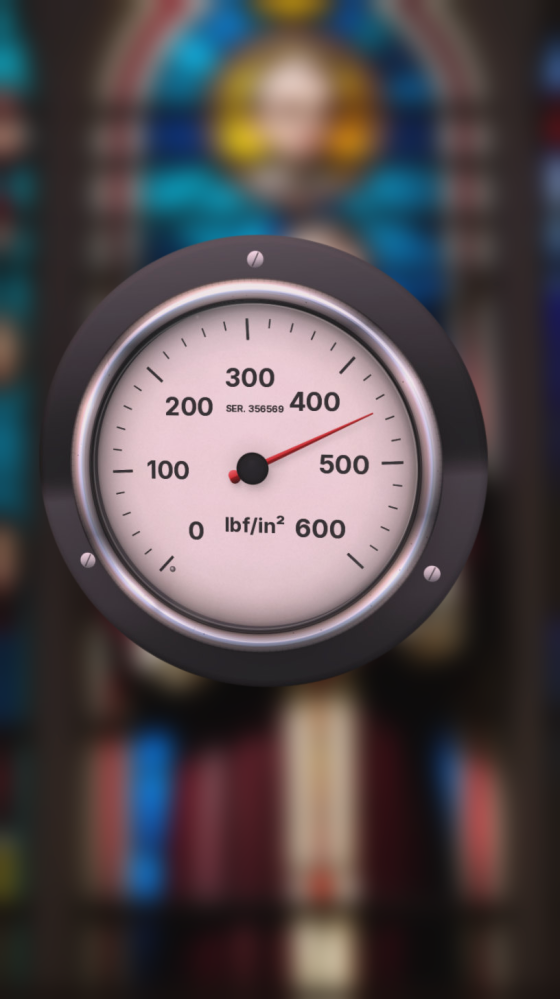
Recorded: 450,psi
